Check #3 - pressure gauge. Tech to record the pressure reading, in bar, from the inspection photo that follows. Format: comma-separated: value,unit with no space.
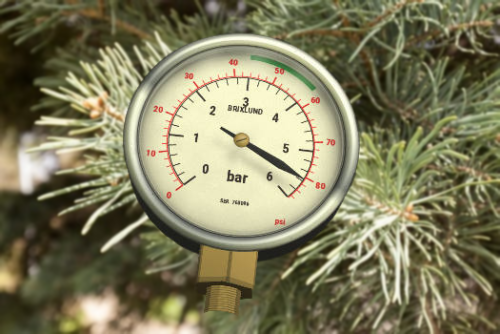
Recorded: 5.6,bar
